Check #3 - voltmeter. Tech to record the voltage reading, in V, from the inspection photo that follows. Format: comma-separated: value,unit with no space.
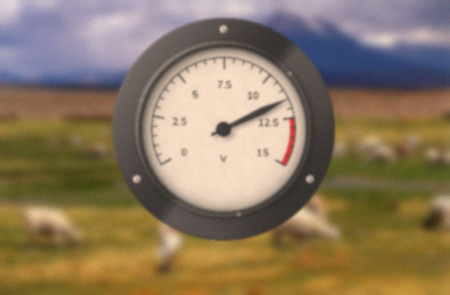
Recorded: 11.5,V
